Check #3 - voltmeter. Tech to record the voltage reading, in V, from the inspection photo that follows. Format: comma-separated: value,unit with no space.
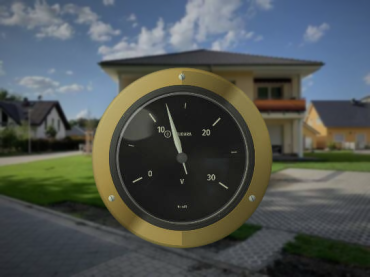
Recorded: 12.5,V
